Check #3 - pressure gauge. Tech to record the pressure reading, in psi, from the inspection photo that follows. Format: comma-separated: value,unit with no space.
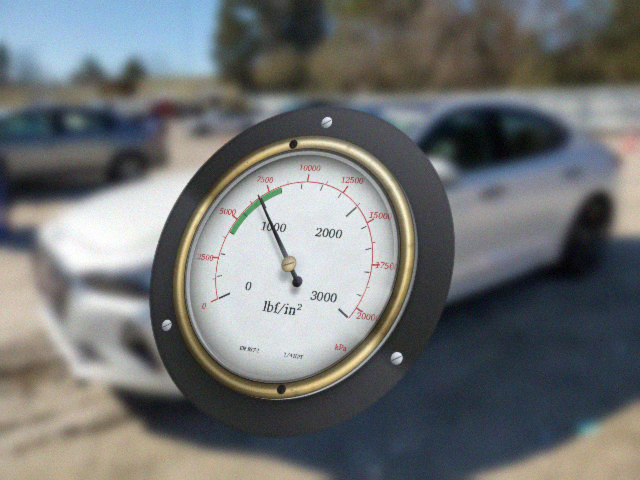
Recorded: 1000,psi
